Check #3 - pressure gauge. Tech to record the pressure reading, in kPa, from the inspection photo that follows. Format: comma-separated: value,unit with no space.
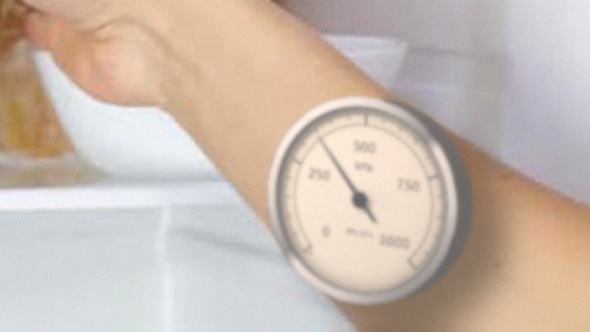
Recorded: 350,kPa
